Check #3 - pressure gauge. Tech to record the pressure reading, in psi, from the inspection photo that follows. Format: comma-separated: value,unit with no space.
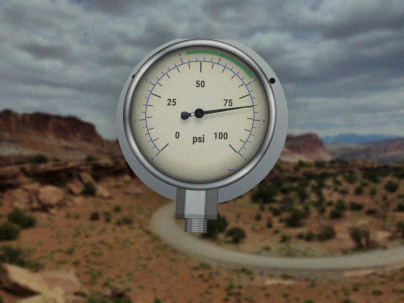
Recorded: 80,psi
